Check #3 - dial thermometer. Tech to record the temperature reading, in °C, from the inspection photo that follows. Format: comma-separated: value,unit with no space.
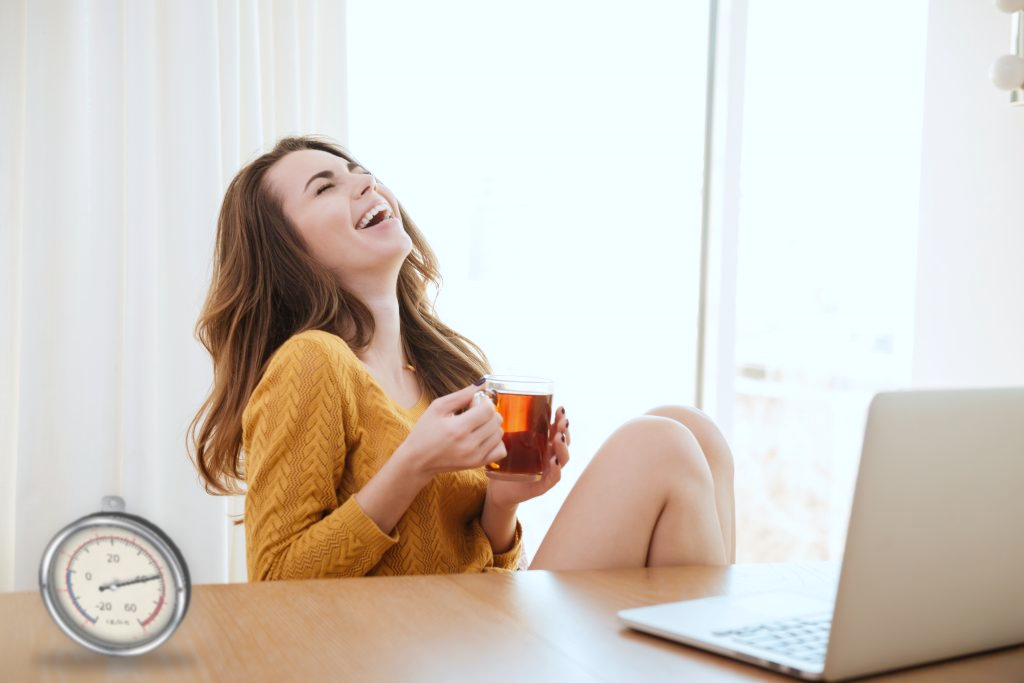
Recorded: 40,°C
